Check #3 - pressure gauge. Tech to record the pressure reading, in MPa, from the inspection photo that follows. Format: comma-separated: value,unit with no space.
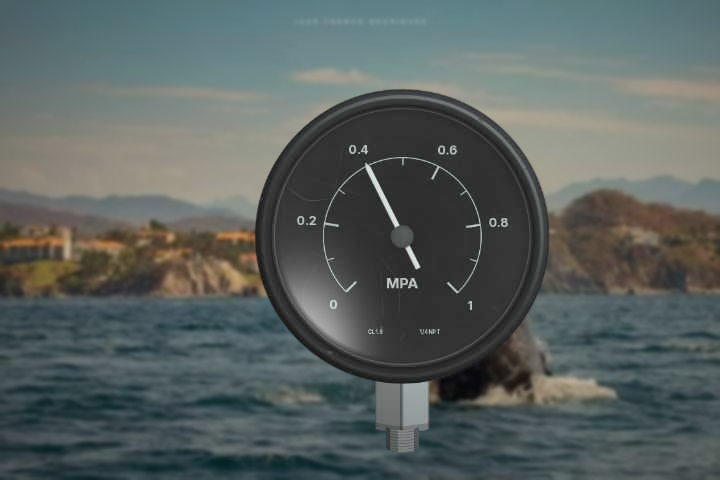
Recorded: 0.4,MPa
